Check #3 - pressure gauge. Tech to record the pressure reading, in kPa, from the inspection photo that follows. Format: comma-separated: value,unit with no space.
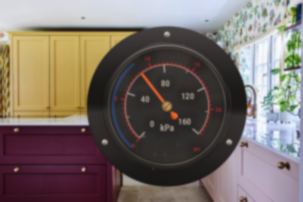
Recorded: 60,kPa
